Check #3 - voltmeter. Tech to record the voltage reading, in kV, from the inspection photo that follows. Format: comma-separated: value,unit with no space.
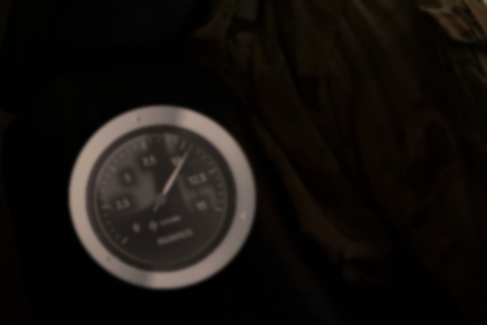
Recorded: 10.5,kV
